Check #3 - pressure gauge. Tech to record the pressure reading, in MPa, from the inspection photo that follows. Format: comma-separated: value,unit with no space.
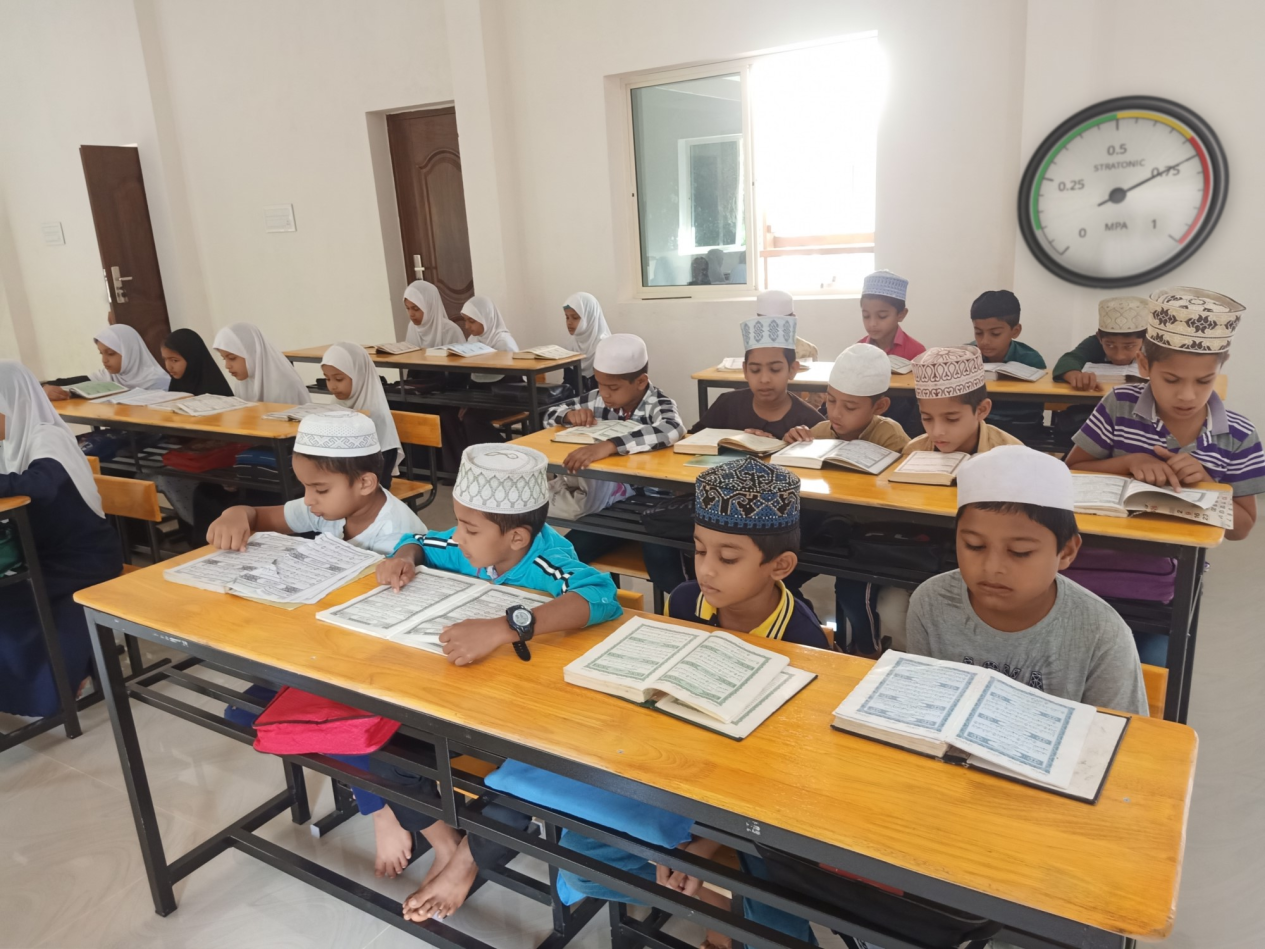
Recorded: 0.75,MPa
